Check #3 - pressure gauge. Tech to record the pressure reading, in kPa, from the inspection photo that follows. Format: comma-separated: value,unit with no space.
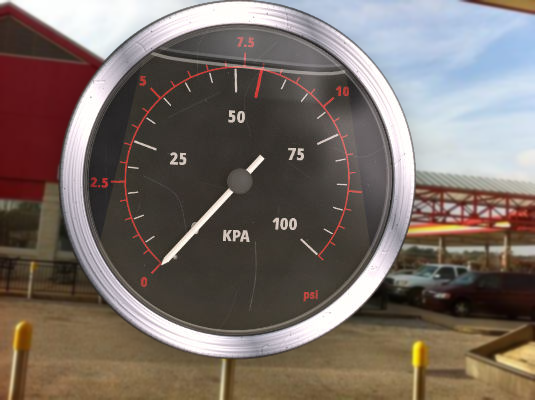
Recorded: 0,kPa
